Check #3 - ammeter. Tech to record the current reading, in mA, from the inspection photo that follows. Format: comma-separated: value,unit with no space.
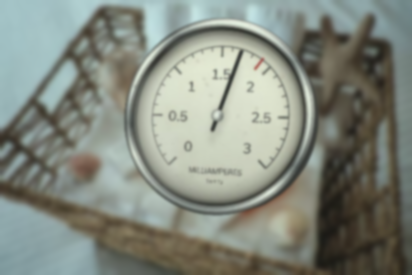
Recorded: 1.7,mA
